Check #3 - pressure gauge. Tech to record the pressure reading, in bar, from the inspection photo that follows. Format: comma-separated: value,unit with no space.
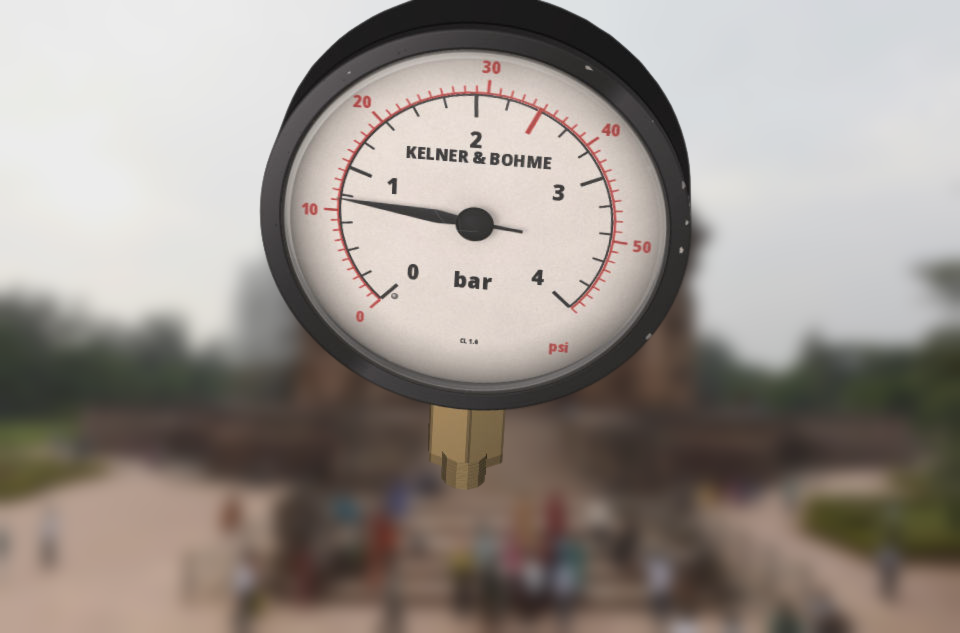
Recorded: 0.8,bar
